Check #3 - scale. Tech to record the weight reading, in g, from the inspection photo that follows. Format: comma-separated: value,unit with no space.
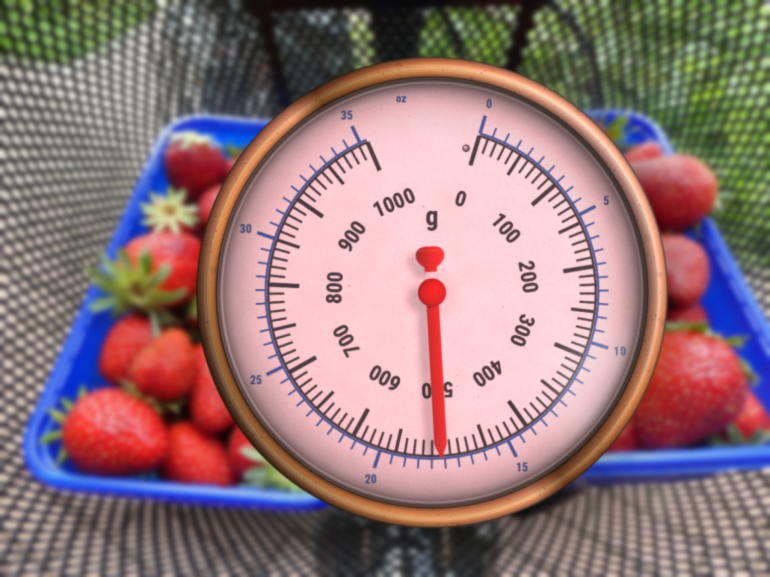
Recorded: 500,g
